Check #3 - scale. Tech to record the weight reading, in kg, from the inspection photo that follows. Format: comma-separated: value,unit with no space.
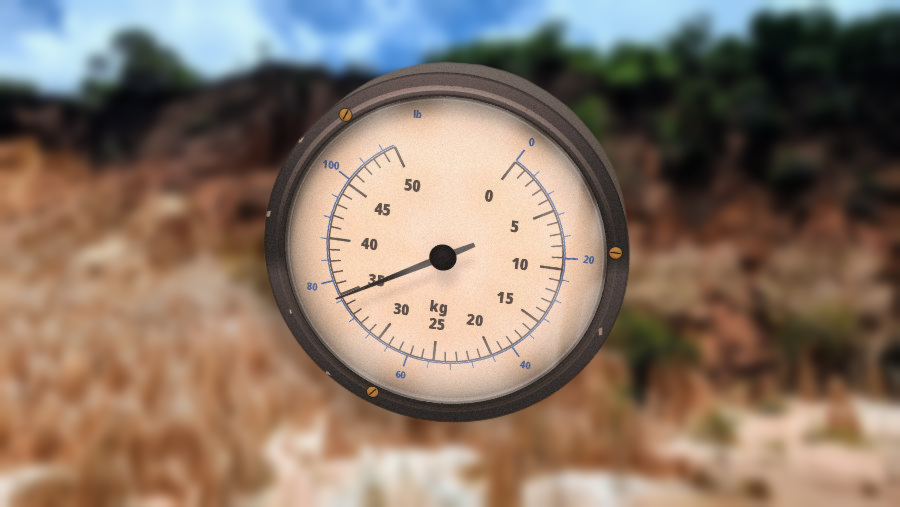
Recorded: 35,kg
